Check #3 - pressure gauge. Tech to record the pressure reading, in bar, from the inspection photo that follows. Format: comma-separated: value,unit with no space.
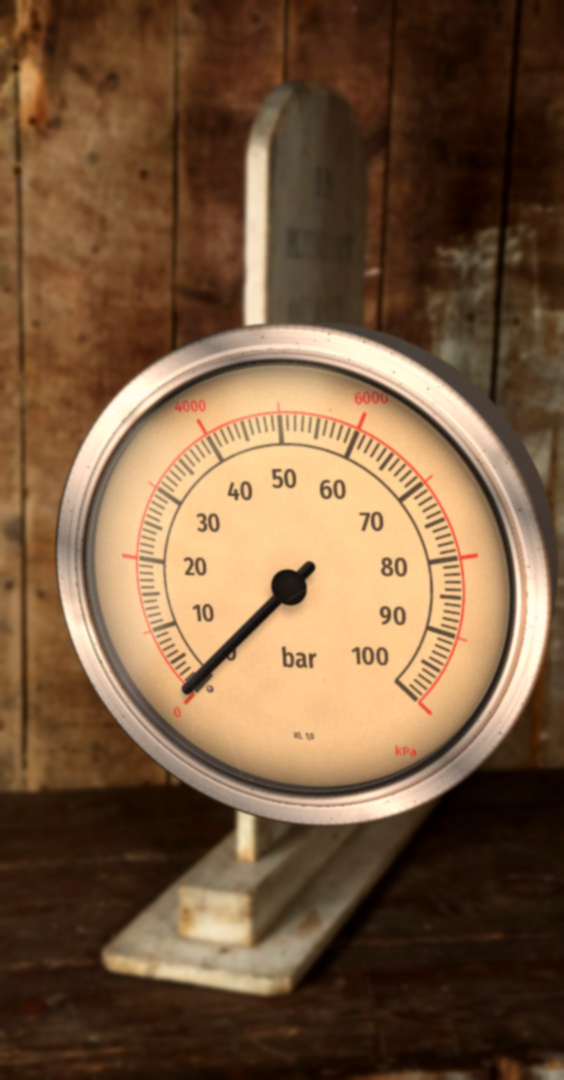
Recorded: 1,bar
